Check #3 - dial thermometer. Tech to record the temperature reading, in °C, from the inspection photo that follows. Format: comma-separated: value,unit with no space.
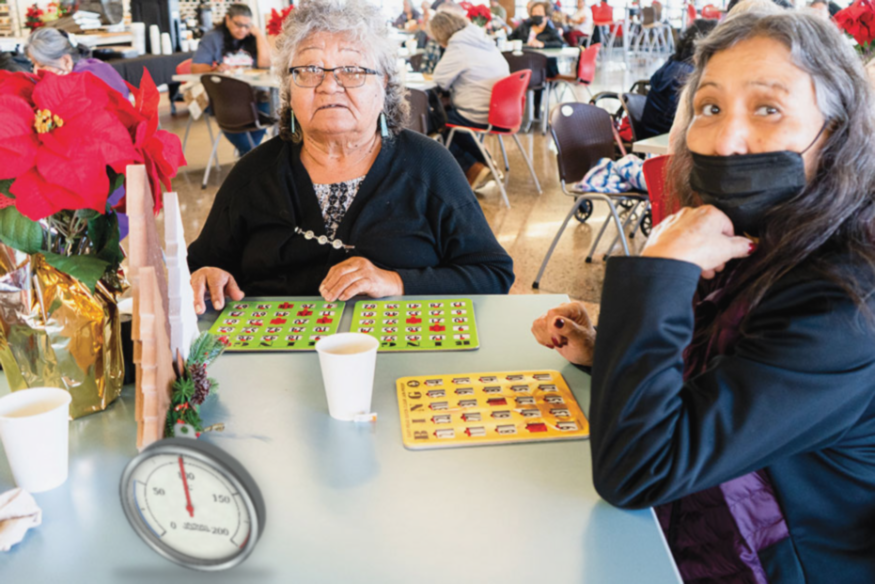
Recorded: 100,°C
